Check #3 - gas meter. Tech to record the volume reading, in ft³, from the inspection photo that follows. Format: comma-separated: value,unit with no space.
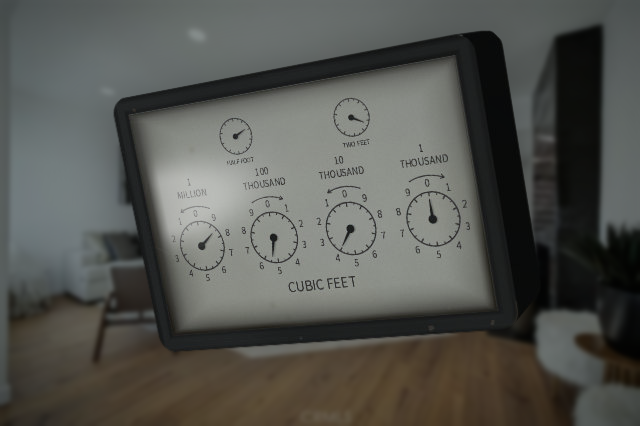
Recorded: 854000,ft³
